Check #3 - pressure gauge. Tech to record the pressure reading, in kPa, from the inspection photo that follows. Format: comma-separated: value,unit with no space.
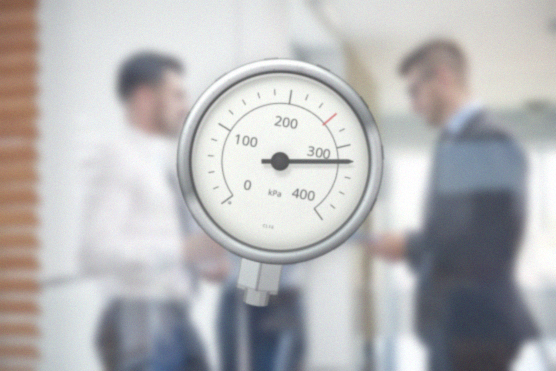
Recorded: 320,kPa
